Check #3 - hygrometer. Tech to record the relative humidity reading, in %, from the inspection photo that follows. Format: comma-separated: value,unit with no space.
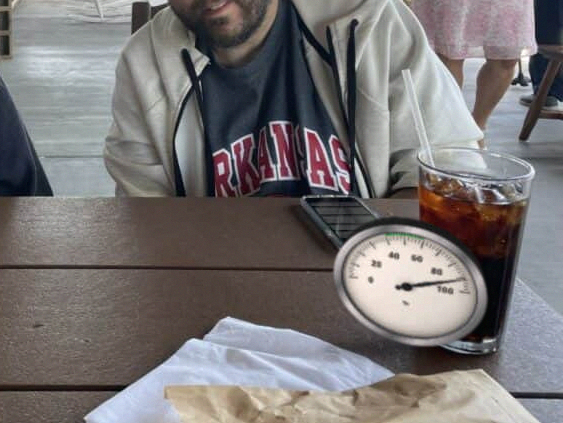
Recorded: 90,%
